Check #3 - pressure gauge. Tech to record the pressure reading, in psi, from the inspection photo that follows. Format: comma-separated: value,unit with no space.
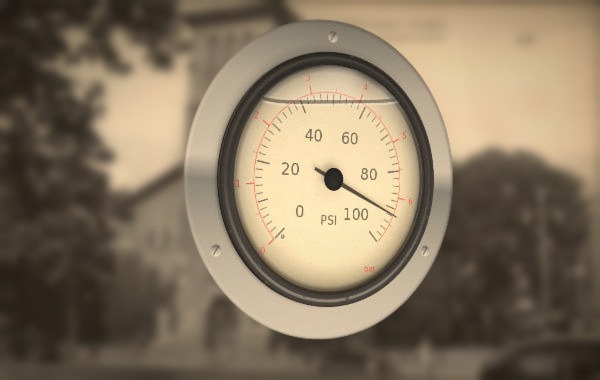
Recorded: 92,psi
